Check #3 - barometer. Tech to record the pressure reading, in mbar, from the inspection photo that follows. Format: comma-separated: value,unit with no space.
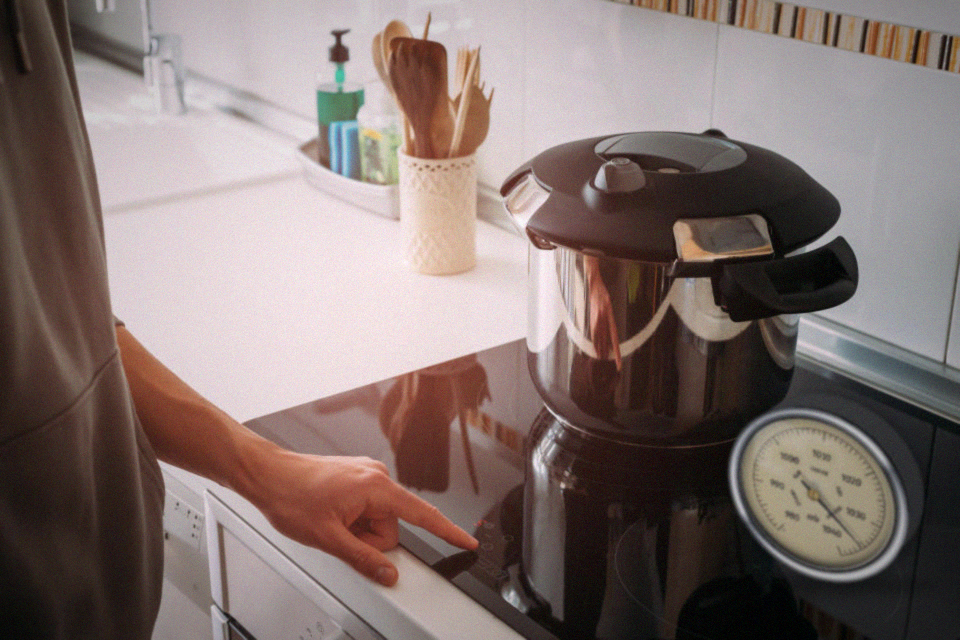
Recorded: 1035,mbar
